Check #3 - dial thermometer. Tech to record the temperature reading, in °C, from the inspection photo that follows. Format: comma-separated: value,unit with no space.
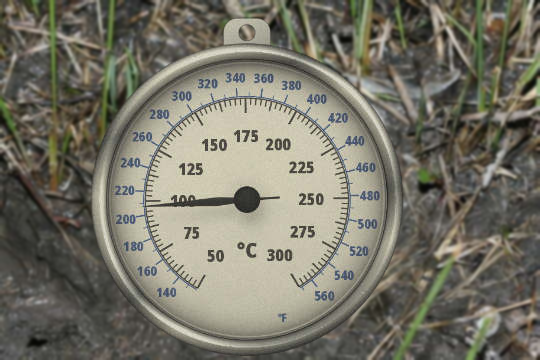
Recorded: 97.5,°C
